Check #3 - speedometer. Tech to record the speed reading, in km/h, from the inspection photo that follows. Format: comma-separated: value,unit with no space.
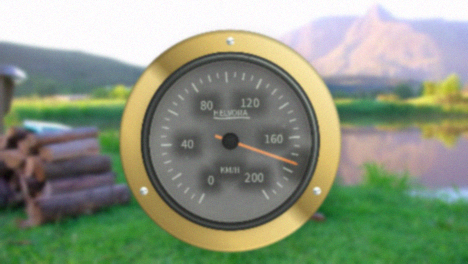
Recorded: 175,km/h
